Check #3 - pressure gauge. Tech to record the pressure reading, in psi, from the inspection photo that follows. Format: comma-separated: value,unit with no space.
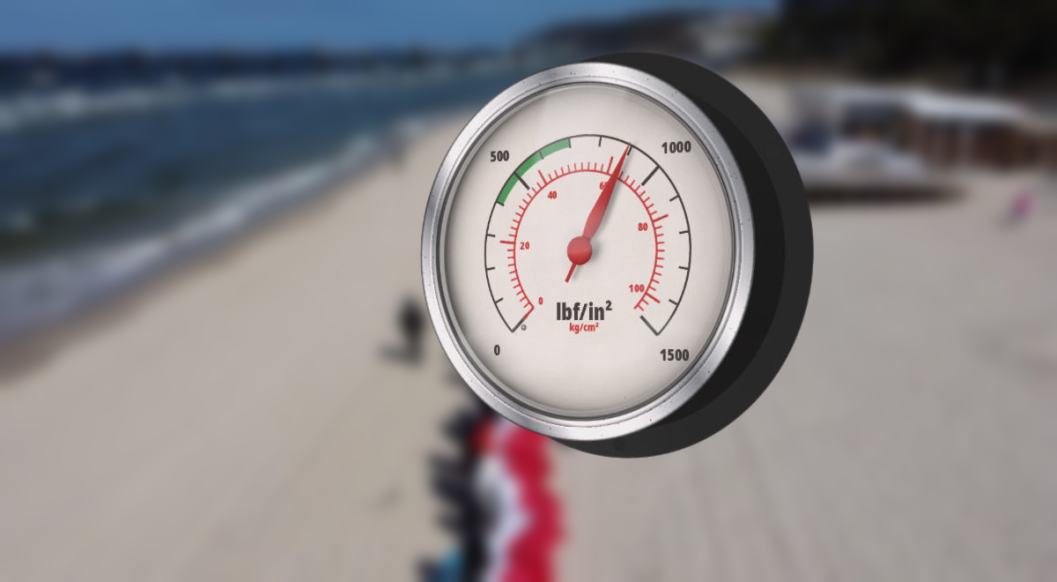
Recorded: 900,psi
